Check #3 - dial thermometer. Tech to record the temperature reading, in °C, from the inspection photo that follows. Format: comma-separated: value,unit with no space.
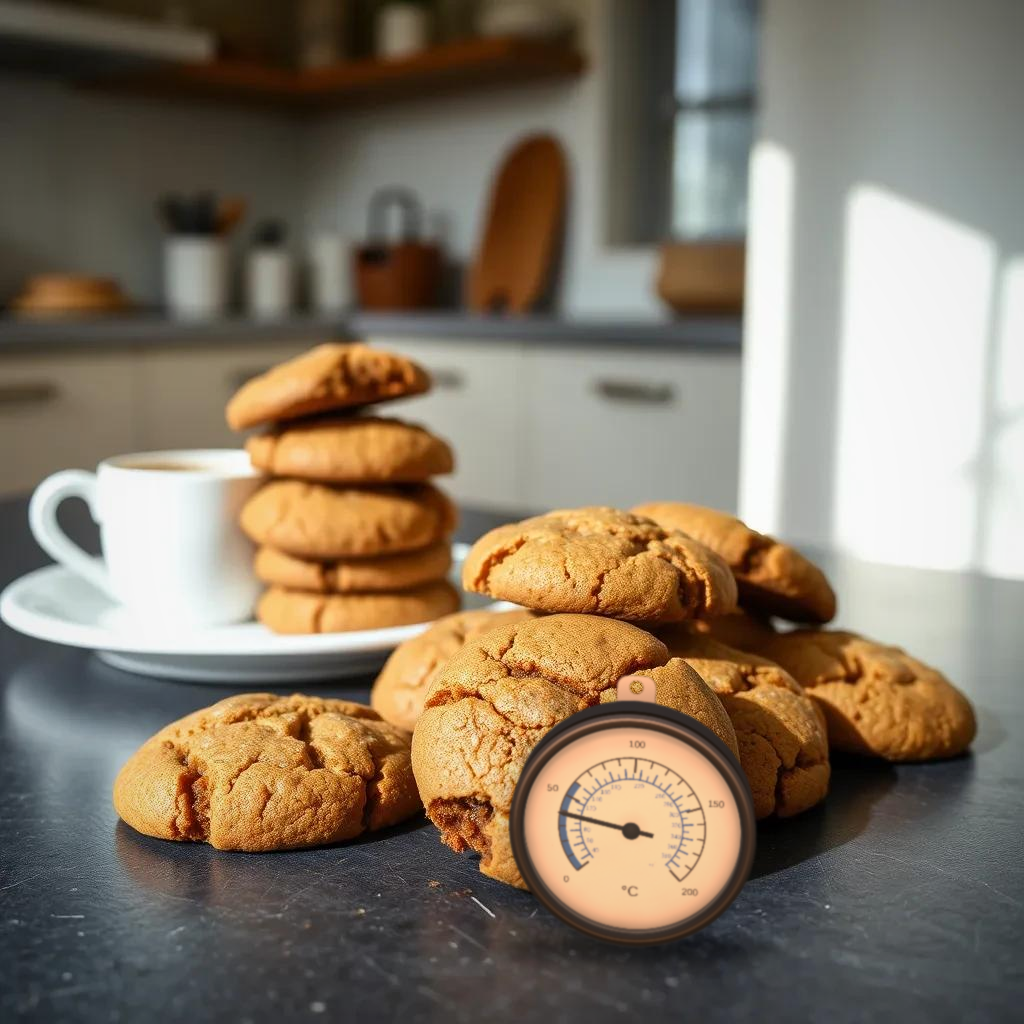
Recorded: 40,°C
